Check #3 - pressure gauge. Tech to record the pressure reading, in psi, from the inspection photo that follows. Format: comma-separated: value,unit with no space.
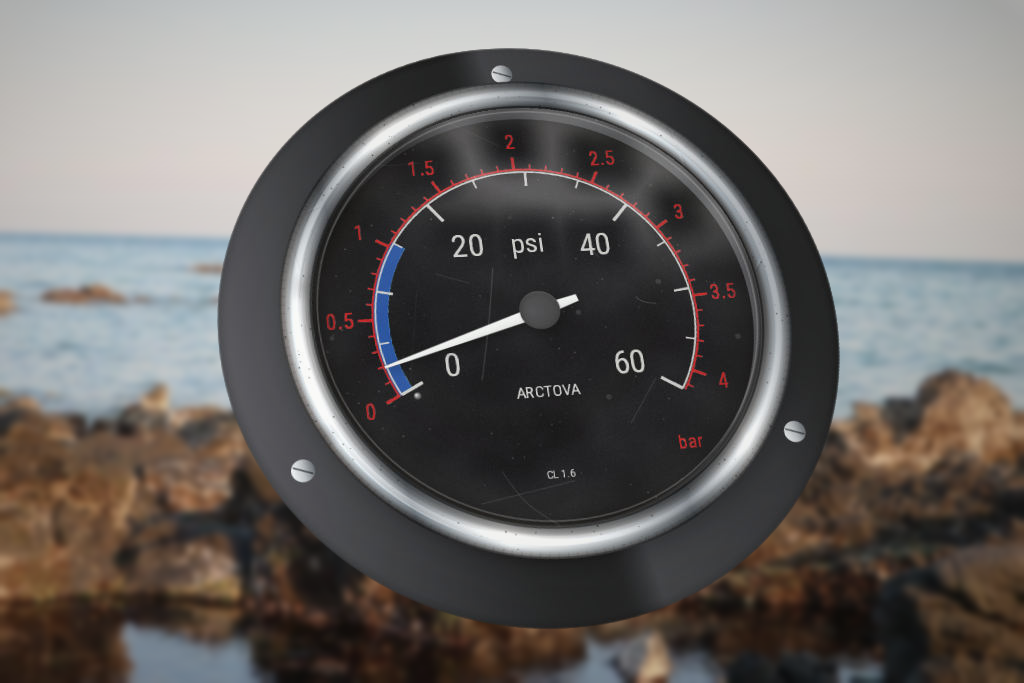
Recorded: 2.5,psi
